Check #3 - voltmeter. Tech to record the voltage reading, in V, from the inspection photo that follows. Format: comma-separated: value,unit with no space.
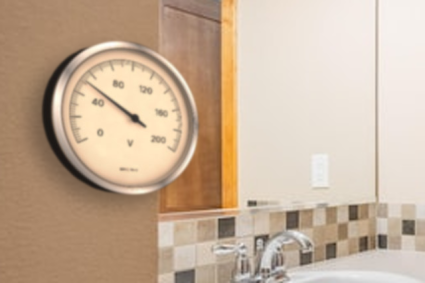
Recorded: 50,V
